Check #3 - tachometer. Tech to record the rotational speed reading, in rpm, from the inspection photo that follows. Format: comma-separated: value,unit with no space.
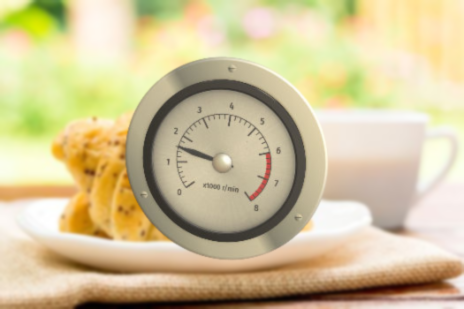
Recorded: 1600,rpm
